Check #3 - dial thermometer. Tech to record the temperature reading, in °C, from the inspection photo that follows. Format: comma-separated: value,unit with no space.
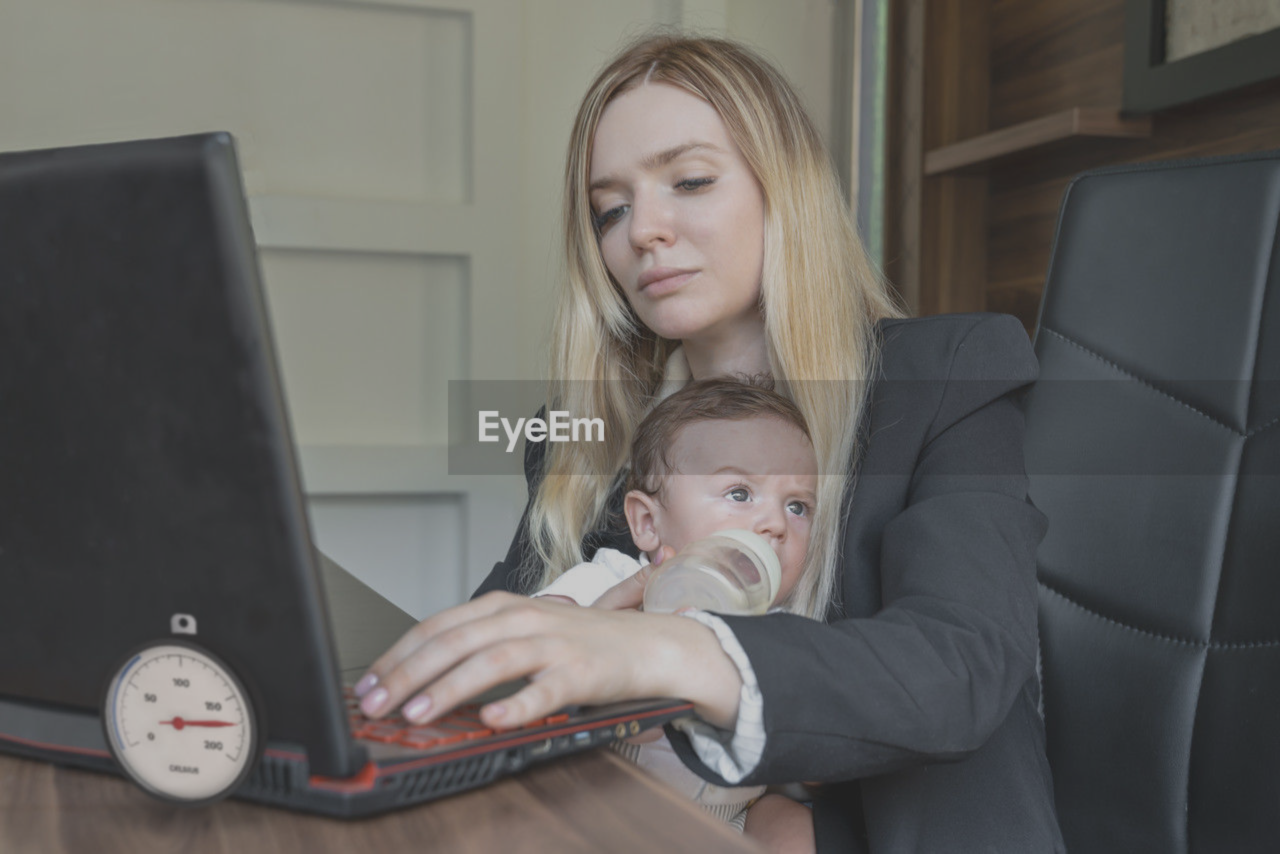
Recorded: 170,°C
